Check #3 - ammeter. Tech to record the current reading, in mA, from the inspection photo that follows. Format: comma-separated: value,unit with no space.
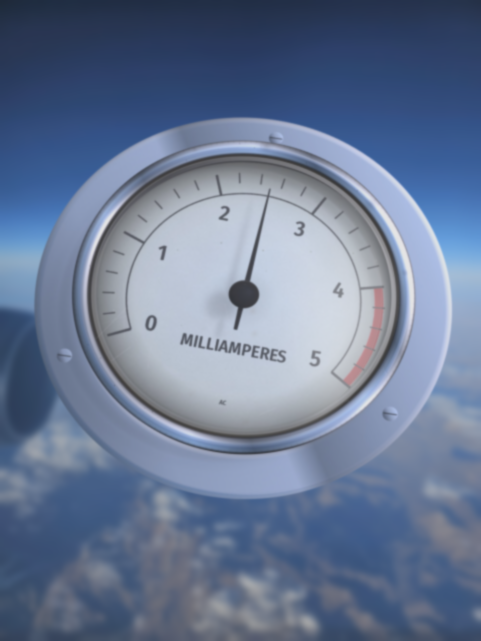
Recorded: 2.5,mA
